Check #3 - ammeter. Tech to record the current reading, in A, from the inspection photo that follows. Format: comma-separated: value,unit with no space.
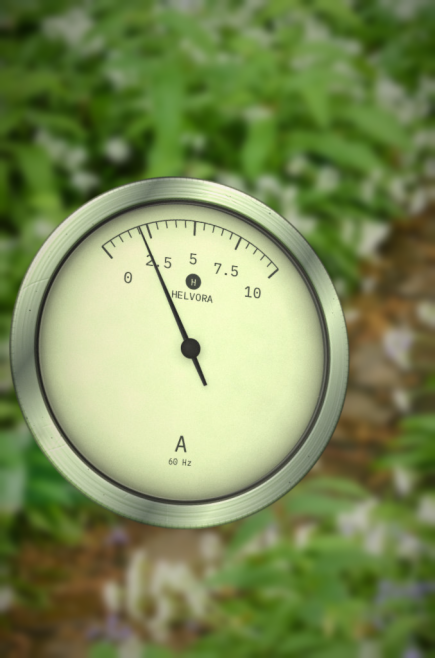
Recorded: 2,A
